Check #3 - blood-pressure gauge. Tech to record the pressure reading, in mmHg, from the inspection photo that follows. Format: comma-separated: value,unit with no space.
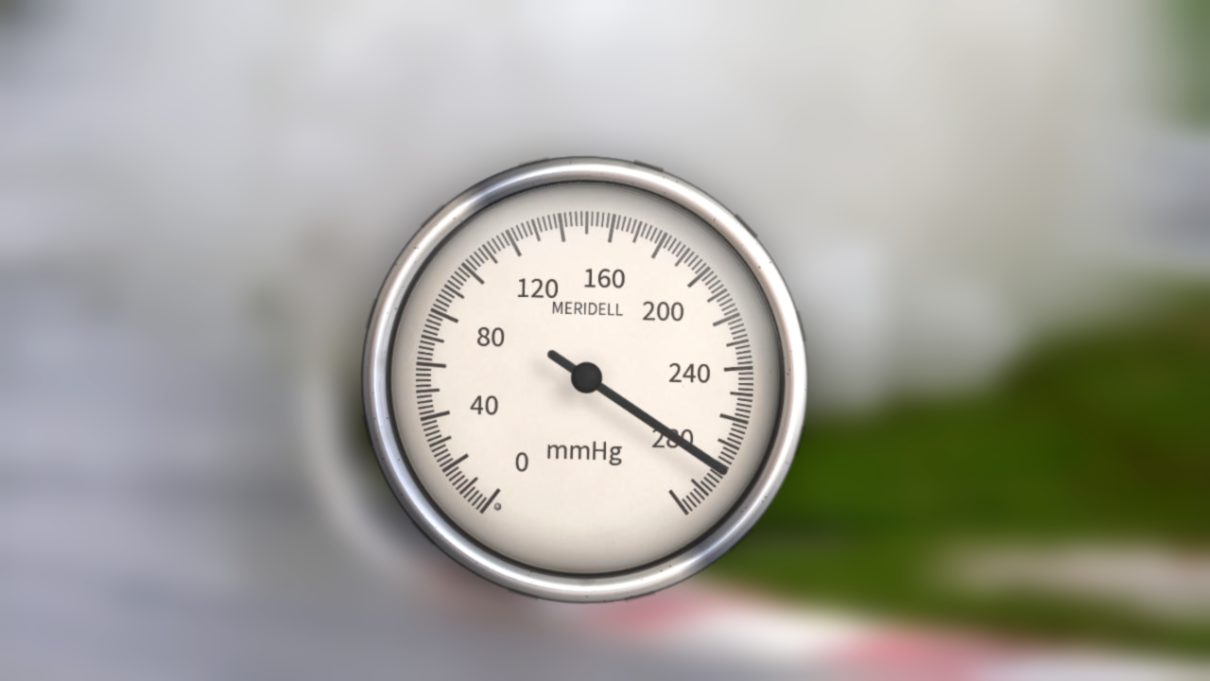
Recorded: 280,mmHg
